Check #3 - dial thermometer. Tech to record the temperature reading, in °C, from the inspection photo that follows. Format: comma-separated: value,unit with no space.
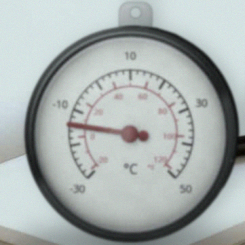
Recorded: -14,°C
